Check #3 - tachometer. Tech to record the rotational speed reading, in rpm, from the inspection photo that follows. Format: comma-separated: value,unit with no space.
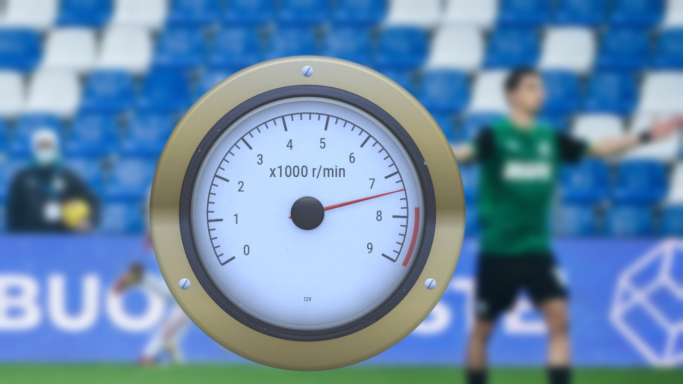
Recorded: 7400,rpm
